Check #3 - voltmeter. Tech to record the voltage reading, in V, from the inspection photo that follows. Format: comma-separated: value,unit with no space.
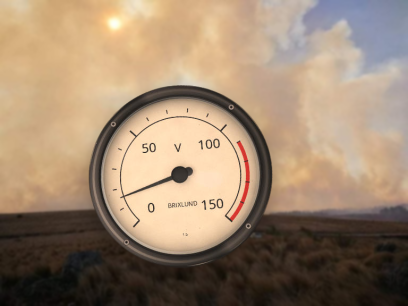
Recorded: 15,V
